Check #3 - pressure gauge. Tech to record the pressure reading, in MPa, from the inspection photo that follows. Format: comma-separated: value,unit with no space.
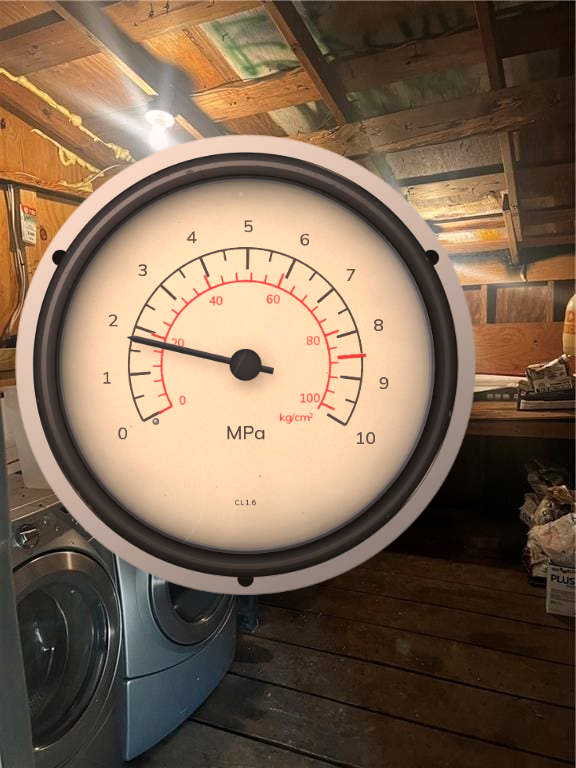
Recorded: 1.75,MPa
